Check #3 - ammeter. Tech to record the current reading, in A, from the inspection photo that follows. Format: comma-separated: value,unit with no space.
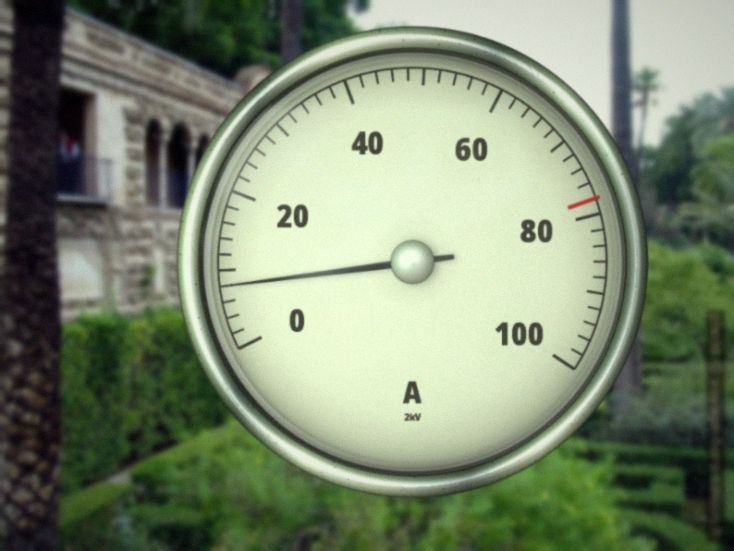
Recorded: 8,A
